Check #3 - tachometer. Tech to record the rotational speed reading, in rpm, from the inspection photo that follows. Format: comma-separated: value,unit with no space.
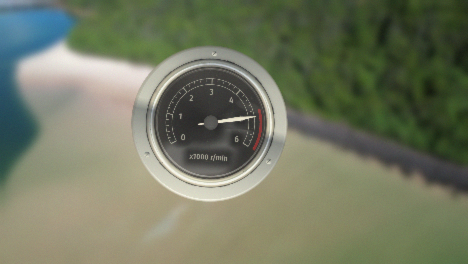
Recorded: 5000,rpm
